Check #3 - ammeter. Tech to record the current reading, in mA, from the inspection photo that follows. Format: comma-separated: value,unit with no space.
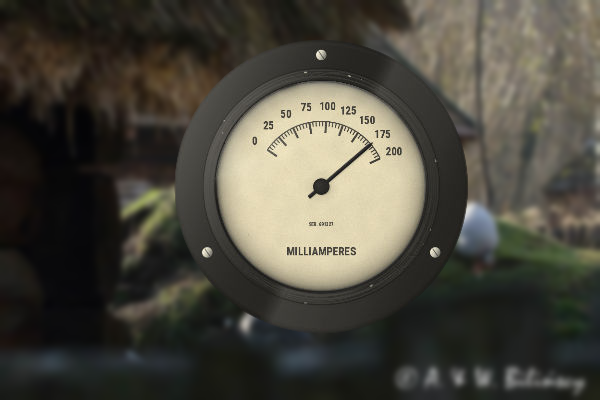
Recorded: 175,mA
